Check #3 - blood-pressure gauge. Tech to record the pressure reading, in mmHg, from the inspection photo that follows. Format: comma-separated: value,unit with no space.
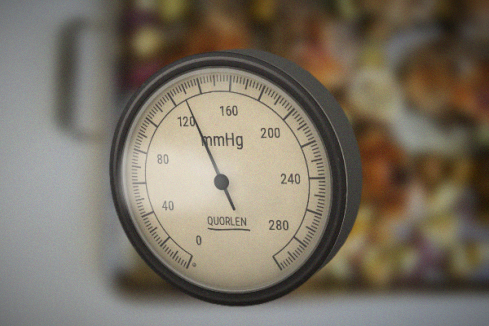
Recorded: 130,mmHg
